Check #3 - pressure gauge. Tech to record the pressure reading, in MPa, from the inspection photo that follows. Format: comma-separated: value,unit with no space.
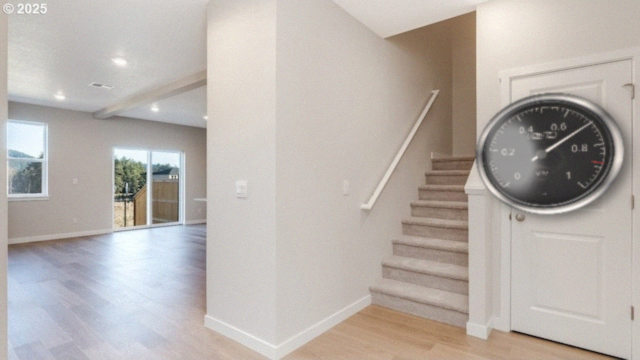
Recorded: 0.7,MPa
